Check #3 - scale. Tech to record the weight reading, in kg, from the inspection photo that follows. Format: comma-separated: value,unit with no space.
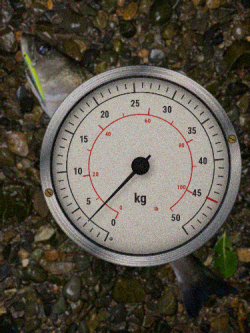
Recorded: 3,kg
